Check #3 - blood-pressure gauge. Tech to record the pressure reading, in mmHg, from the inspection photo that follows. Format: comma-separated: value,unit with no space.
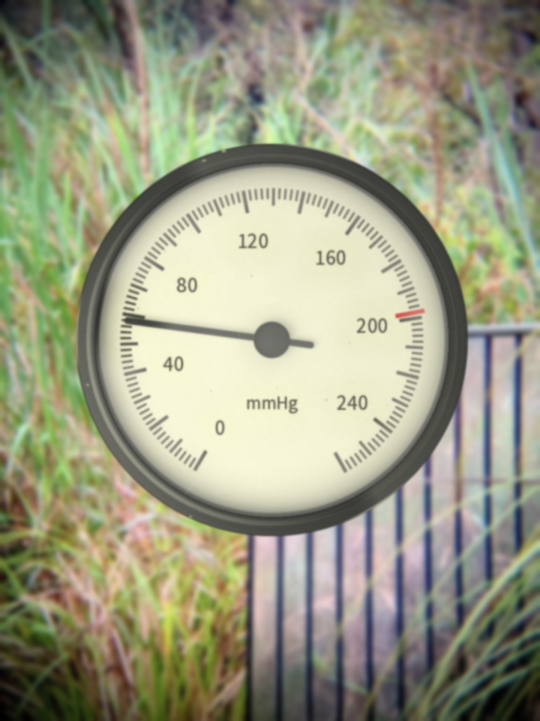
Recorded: 58,mmHg
